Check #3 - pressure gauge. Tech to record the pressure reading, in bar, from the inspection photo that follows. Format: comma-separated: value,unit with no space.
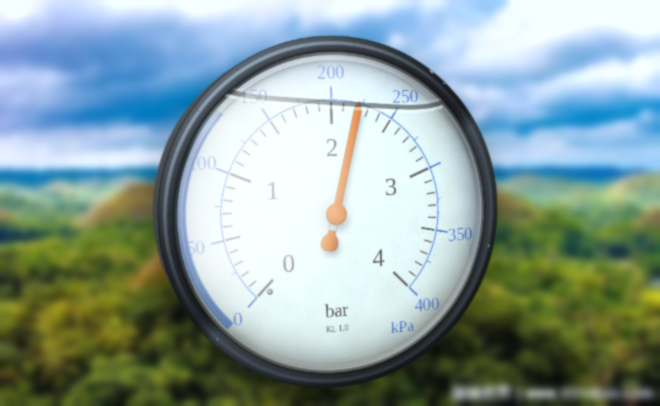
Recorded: 2.2,bar
